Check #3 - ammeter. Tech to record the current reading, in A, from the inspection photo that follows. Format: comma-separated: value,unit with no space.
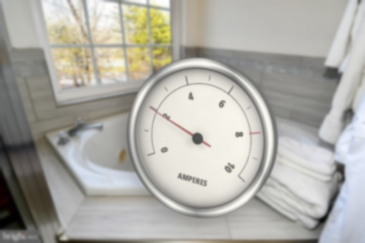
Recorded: 2,A
